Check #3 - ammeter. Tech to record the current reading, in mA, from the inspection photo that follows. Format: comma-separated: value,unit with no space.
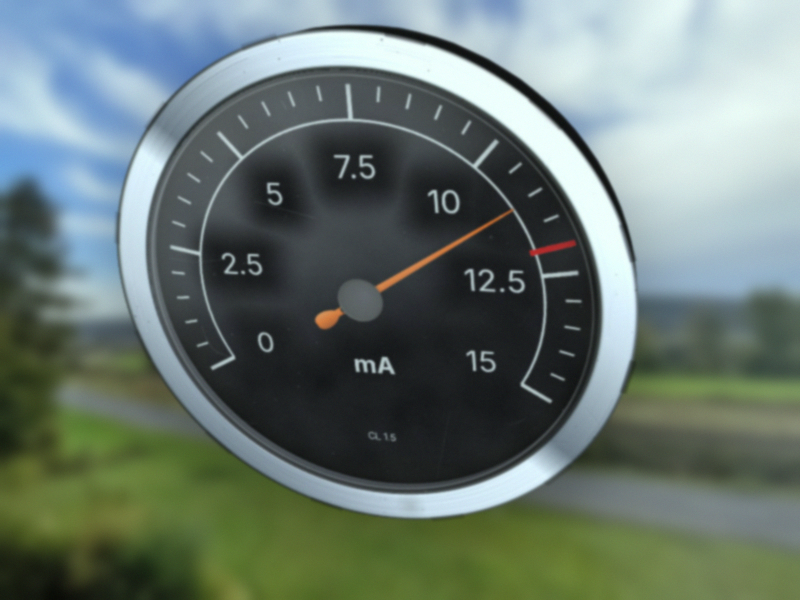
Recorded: 11,mA
